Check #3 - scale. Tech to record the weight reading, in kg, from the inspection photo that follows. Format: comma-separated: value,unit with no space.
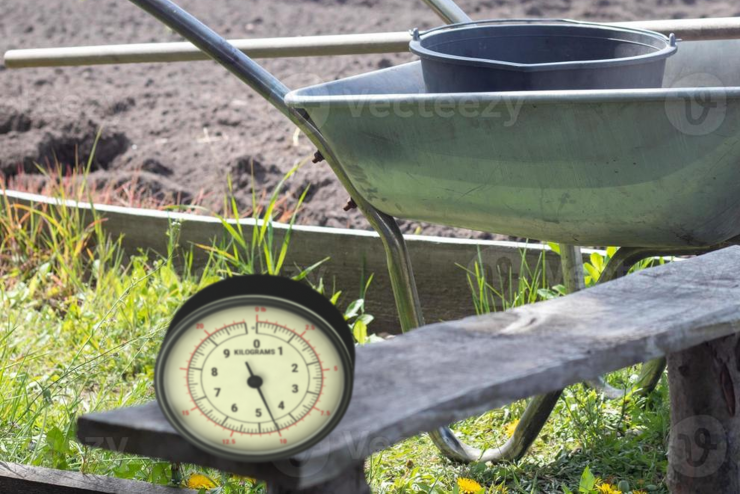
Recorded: 4.5,kg
